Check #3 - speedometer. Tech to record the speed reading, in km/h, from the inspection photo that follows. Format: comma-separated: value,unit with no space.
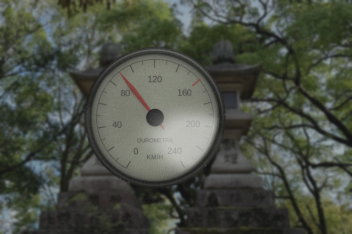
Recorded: 90,km/h
